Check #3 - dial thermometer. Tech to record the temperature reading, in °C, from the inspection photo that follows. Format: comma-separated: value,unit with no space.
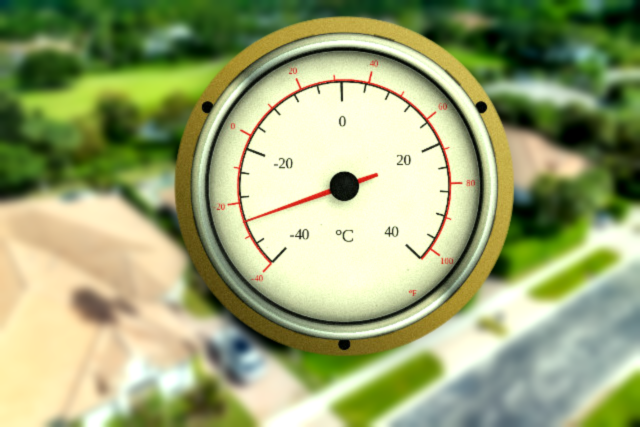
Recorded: -32,°C
